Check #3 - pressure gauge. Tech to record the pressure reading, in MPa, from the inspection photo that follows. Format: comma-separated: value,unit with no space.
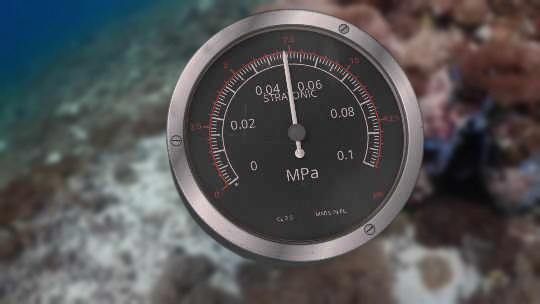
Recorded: 0.05,MPa
